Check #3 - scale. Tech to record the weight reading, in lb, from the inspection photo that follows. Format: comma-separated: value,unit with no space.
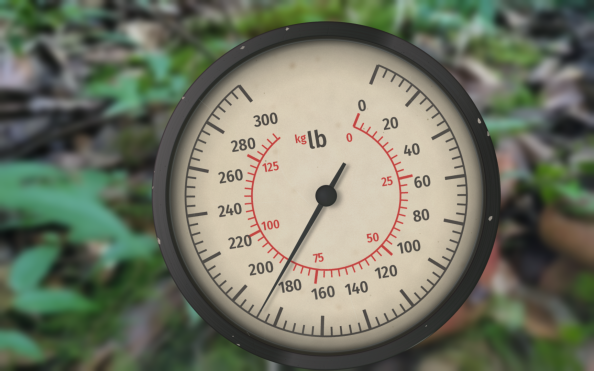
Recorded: 188,lb
